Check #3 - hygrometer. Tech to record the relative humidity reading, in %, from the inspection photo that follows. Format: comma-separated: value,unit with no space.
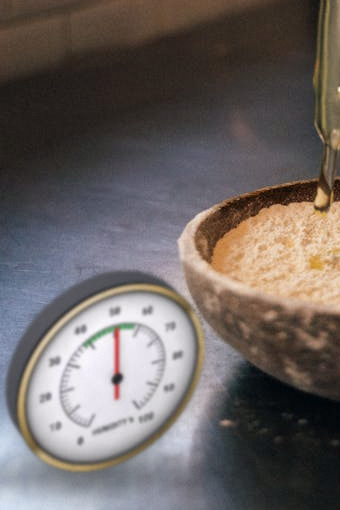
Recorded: 50,%
